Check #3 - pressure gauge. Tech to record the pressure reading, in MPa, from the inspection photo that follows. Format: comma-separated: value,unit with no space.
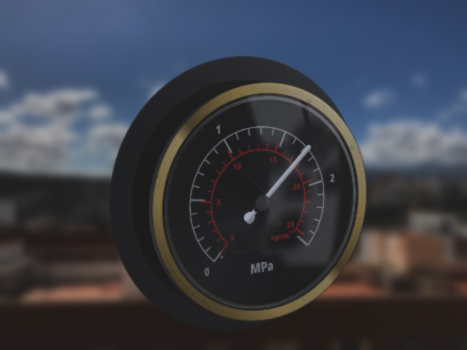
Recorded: 1.7,MPa
